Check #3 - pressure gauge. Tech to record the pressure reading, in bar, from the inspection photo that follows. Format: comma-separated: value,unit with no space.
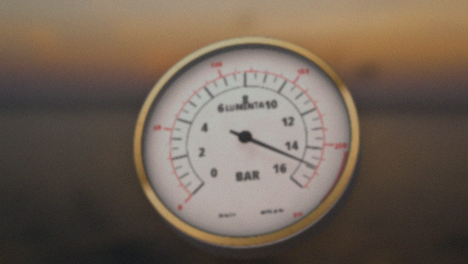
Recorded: 15,bar
